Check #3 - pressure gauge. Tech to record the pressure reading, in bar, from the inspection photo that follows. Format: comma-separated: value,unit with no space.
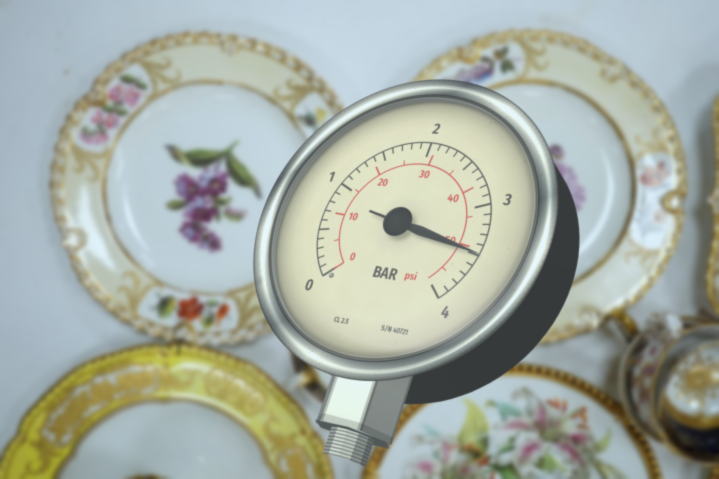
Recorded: 3.5,bar
